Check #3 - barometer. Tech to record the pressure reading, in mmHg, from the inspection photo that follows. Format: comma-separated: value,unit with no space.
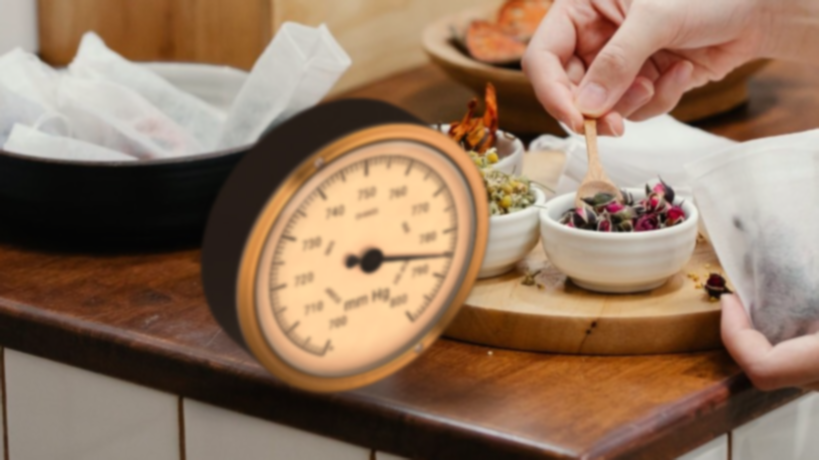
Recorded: 785,mmHg
